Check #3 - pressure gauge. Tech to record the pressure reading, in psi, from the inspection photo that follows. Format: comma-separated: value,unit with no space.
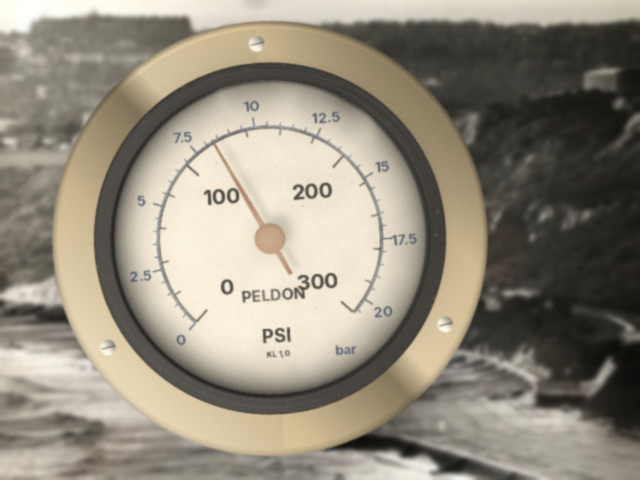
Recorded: 120,psi
